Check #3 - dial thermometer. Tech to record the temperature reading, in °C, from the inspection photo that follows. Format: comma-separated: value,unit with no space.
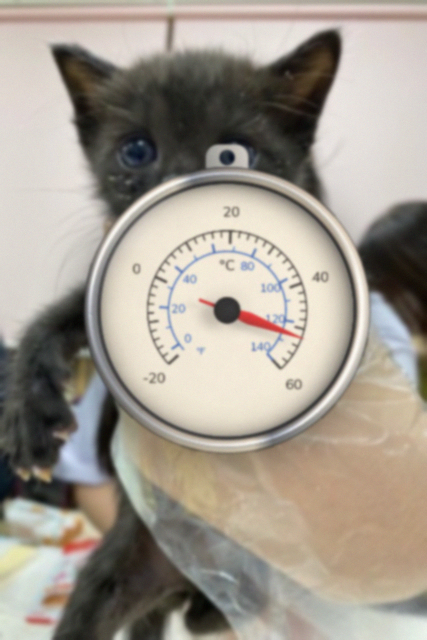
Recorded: 52,°C
